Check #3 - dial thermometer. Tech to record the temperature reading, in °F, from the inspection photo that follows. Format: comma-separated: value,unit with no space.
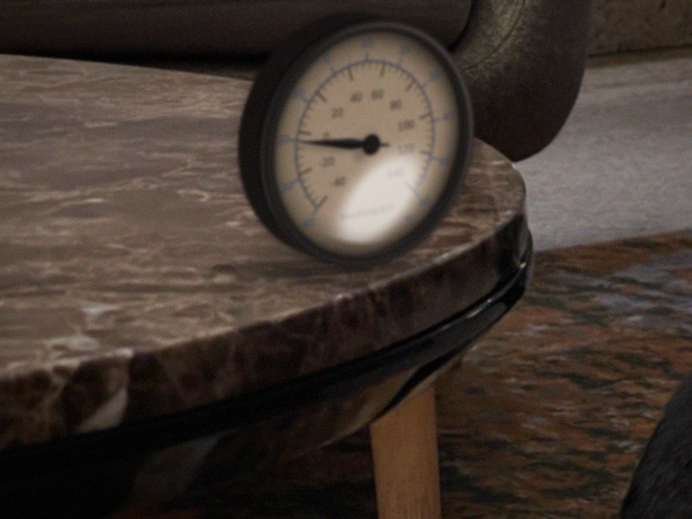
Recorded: -4,°F
